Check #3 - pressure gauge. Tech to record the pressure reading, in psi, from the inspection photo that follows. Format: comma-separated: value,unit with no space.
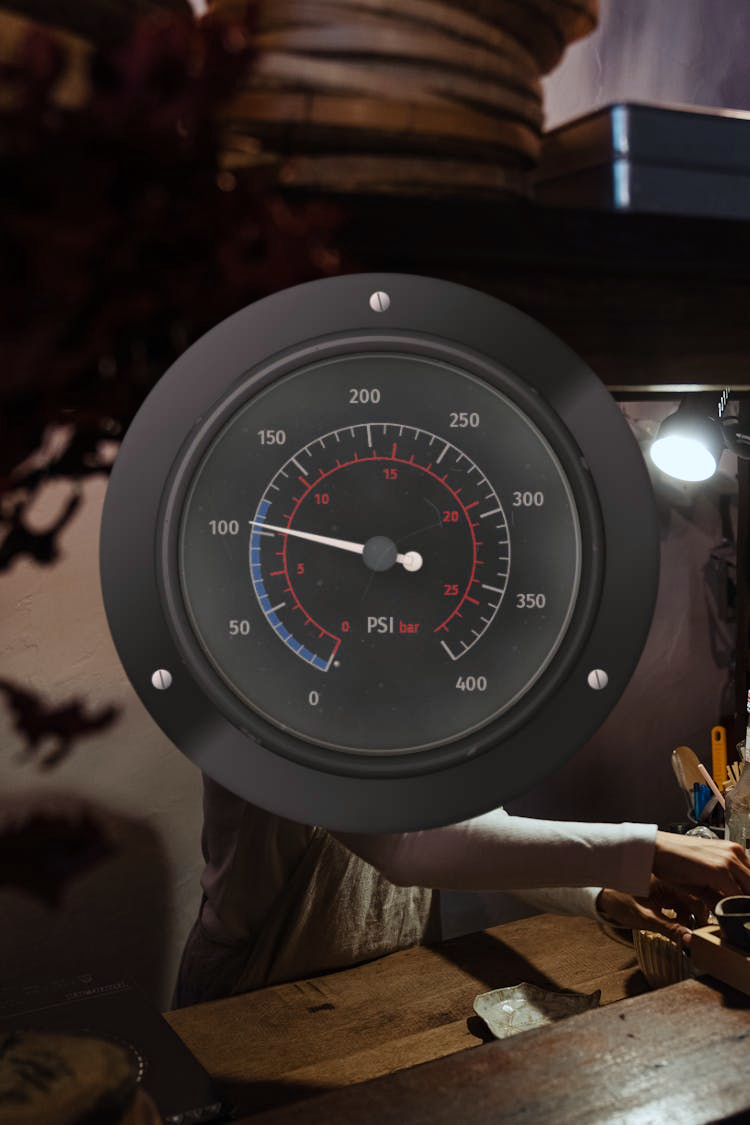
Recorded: 105,psi
